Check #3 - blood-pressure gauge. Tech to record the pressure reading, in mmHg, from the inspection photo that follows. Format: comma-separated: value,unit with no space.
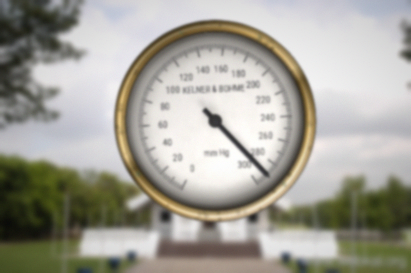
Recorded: 290,mmHg
